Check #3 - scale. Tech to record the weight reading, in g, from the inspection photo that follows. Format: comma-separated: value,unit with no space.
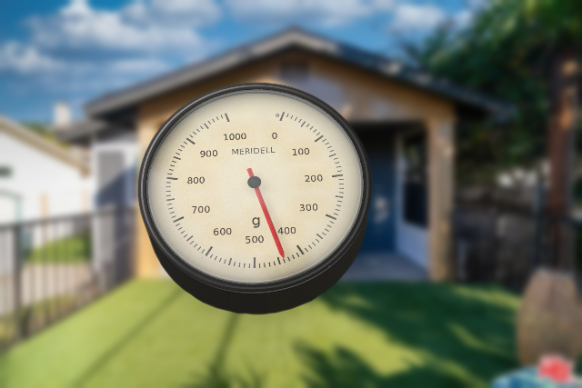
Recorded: 440,g
